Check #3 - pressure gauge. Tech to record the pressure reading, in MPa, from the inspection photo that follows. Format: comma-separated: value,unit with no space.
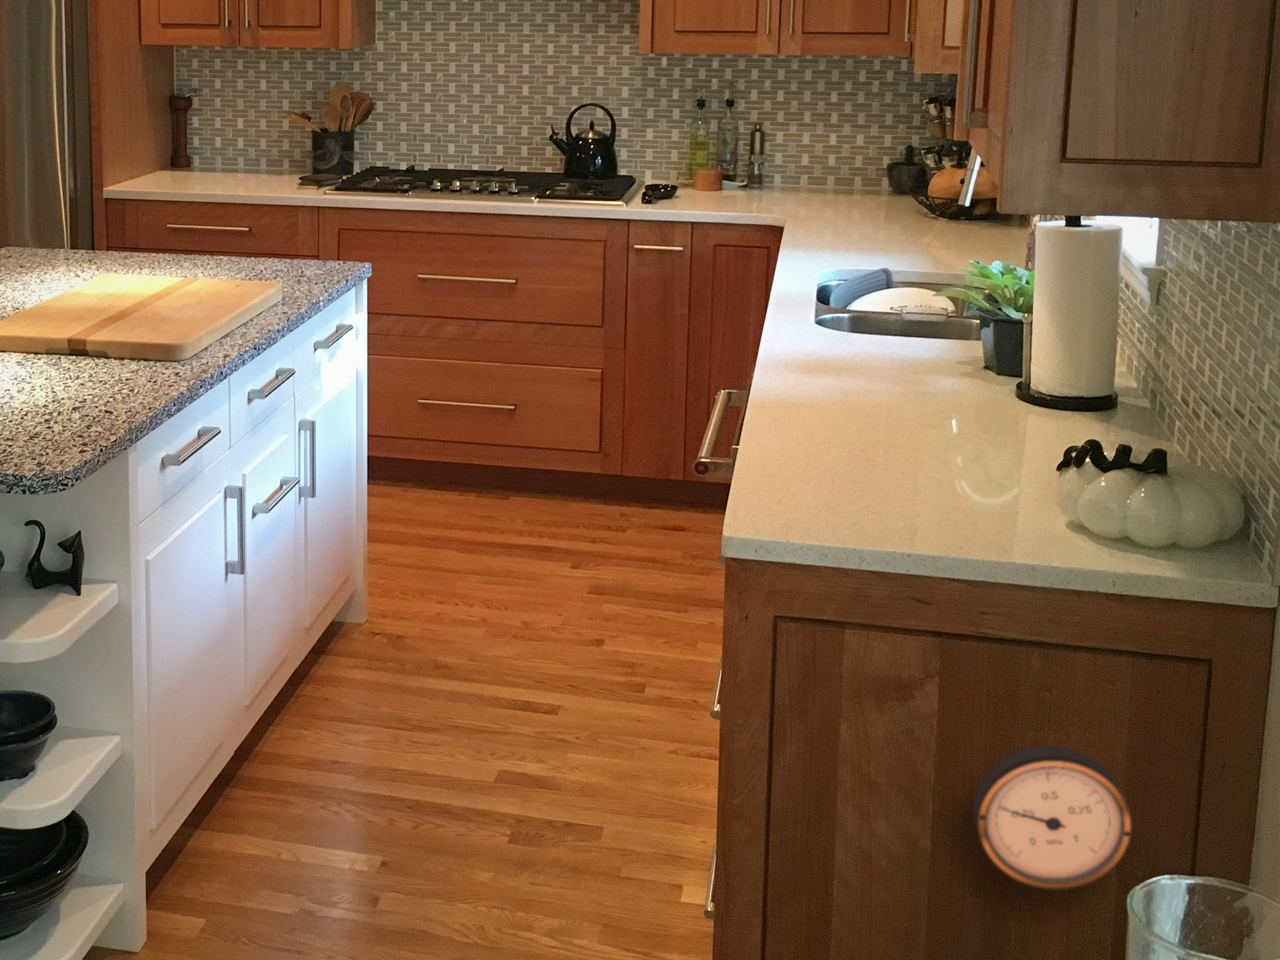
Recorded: 0.25,MPa
